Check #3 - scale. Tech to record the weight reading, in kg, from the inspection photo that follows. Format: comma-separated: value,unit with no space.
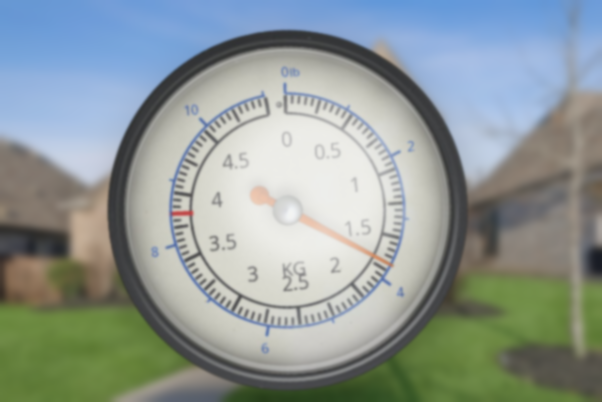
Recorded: 1.7,kg
